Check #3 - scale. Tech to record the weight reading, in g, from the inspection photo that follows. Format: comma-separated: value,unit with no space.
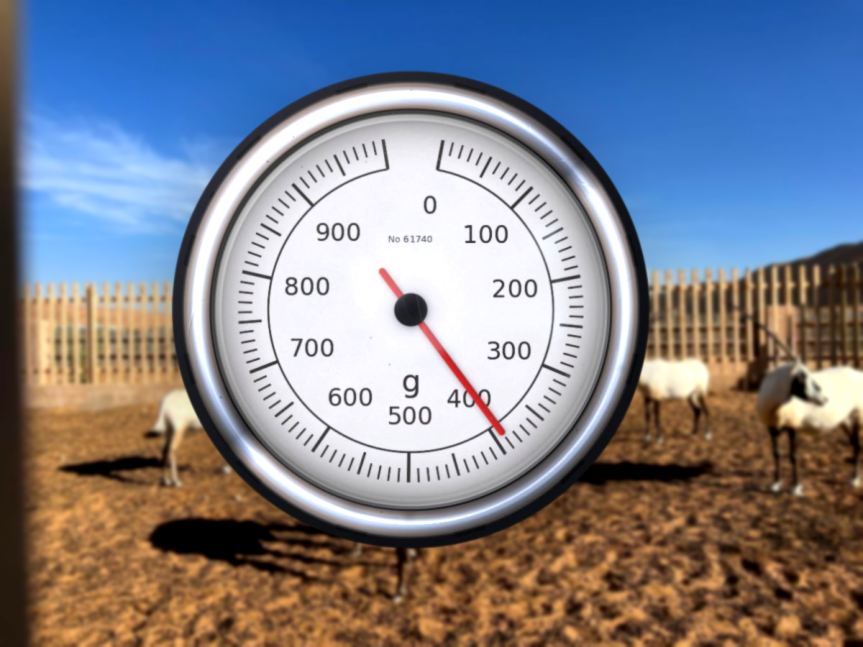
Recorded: 390,g
